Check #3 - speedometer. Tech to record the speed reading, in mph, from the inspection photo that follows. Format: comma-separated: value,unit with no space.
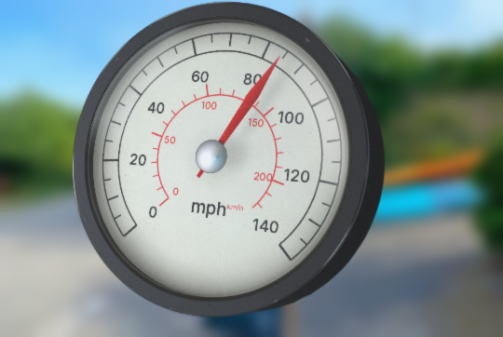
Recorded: 85,mph
